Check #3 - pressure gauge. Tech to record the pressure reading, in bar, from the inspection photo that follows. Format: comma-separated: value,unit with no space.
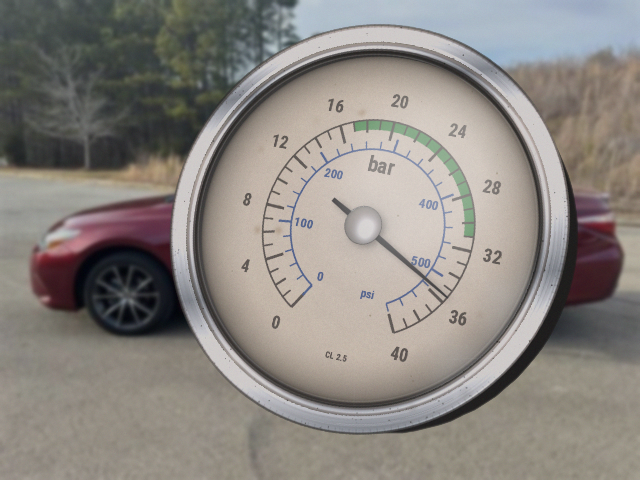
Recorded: 35.5,bar
